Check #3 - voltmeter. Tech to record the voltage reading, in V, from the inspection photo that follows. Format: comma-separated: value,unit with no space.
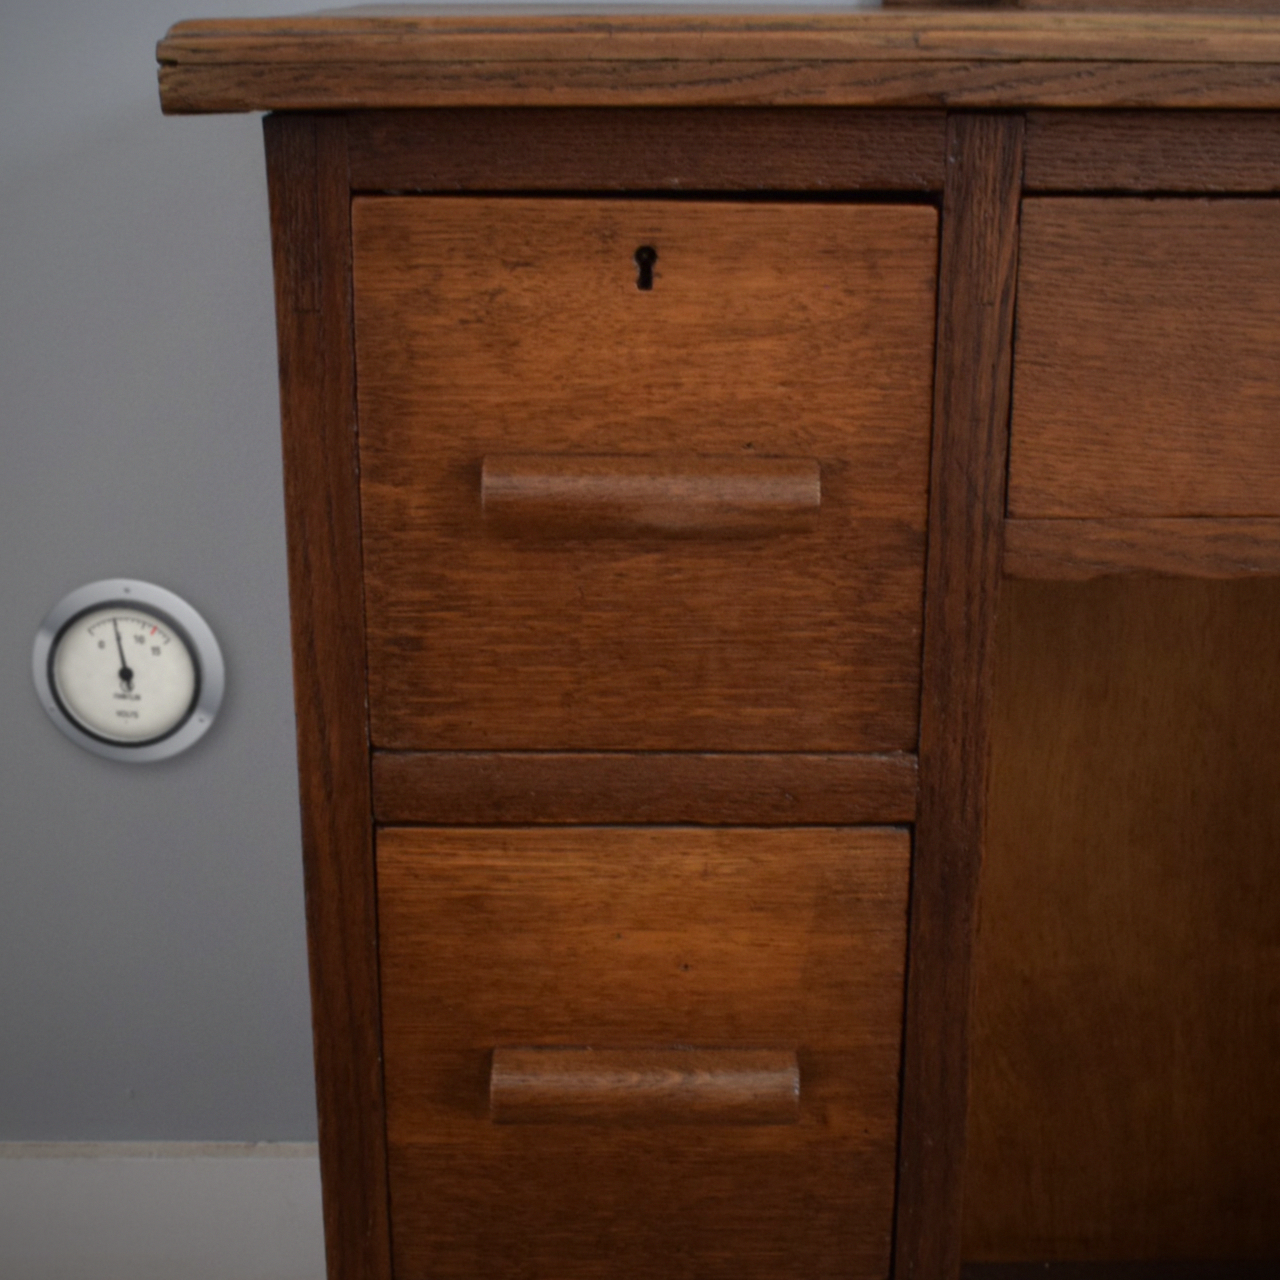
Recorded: 5,V
